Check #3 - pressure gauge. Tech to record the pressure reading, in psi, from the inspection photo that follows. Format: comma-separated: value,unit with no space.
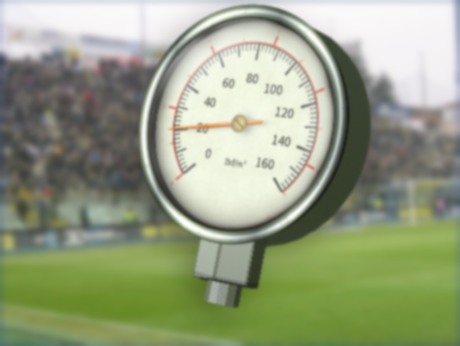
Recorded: 20,psi
